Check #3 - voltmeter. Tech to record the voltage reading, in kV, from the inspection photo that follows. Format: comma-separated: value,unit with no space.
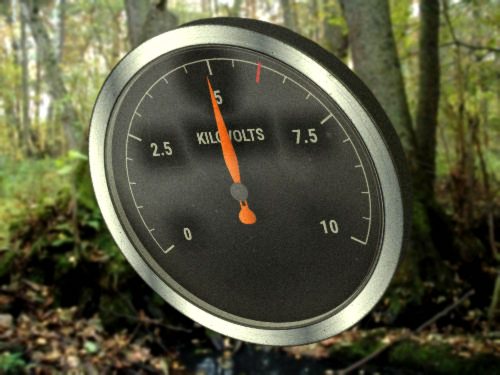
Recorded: 5,kV
